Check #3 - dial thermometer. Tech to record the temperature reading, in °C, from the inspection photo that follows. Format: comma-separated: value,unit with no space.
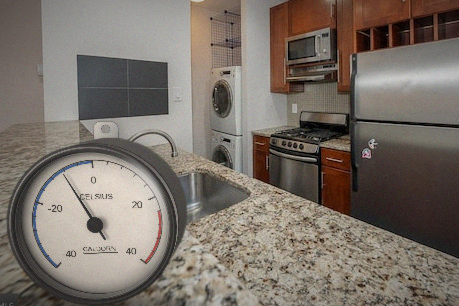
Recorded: -8,°C
